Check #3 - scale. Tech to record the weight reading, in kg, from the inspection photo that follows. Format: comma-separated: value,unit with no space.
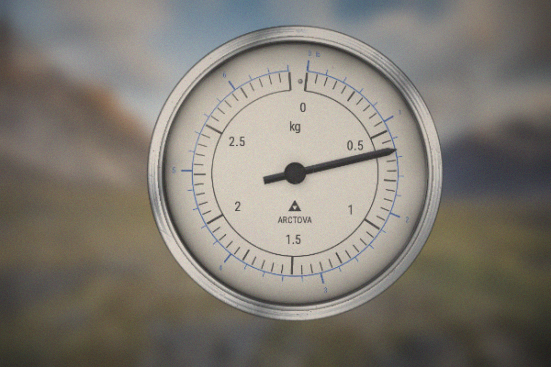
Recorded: 0.6,kg
